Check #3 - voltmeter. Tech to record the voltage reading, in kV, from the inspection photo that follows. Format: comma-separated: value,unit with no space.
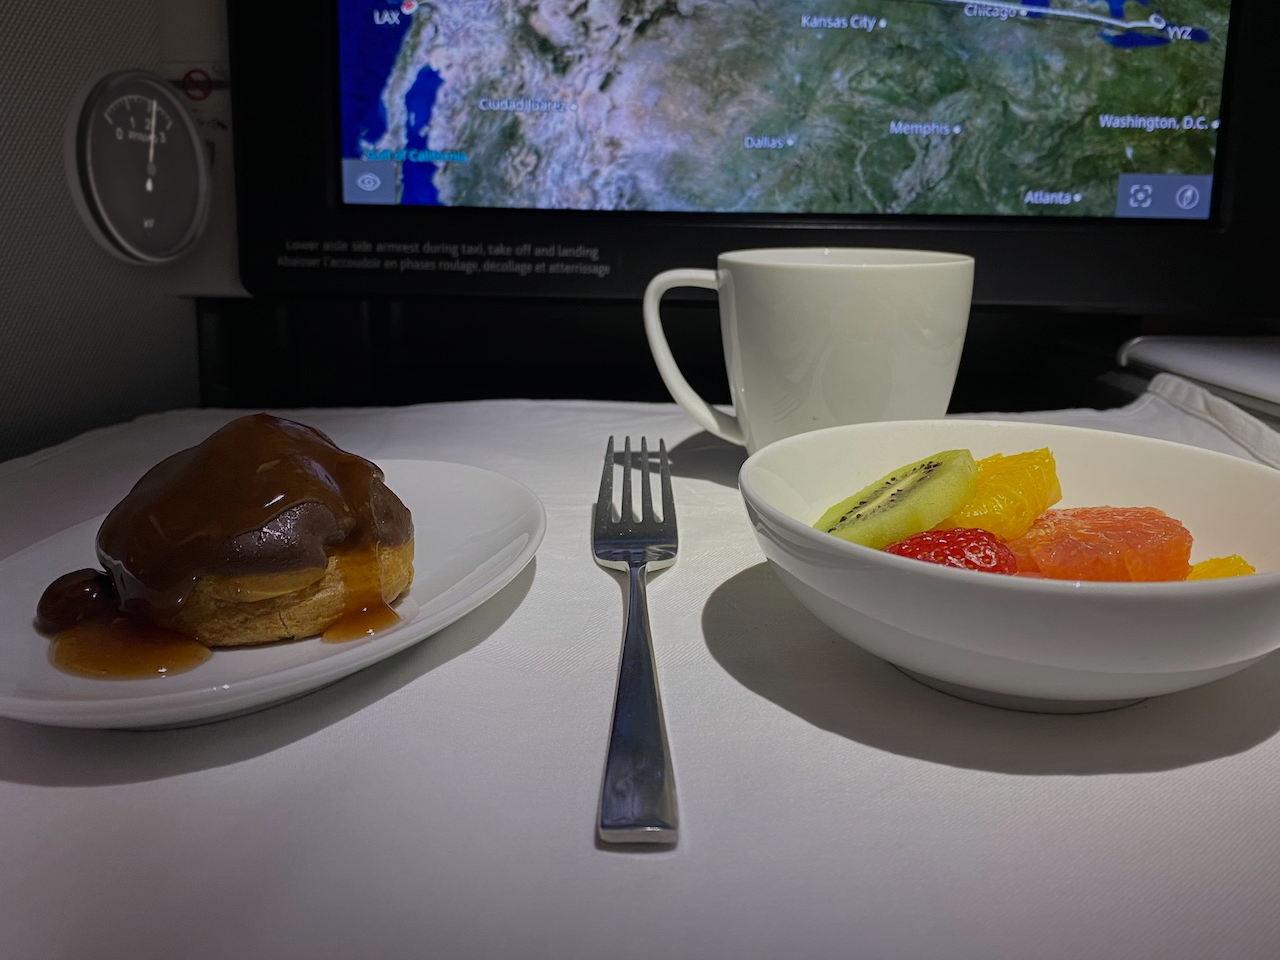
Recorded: 2,kV
